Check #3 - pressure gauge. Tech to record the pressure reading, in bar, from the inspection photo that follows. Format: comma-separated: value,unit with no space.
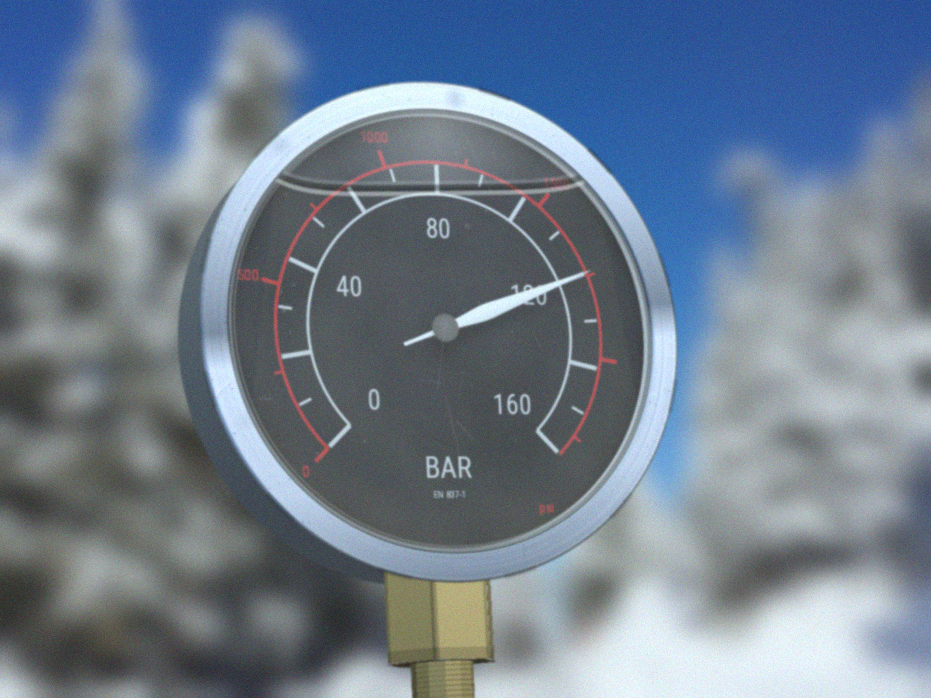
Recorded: 120,bar
